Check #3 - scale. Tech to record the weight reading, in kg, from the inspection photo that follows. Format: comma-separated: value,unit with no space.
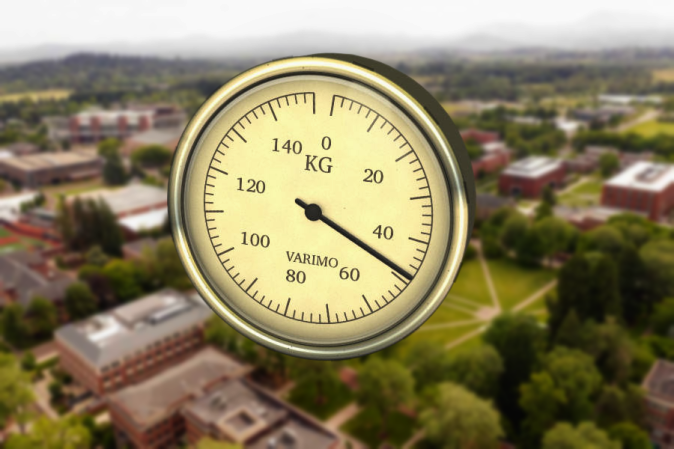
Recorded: 48,kg
